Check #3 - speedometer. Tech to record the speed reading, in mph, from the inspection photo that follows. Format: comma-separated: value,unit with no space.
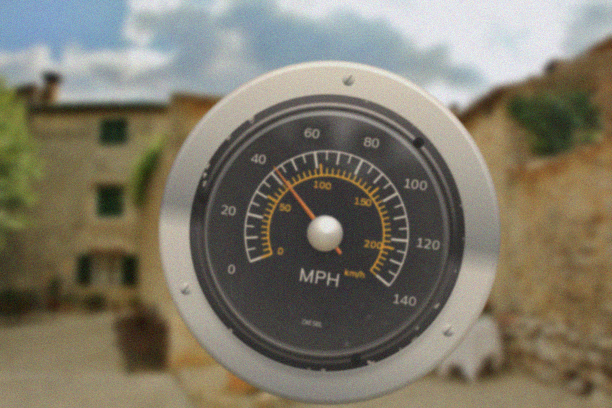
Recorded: 42.5,mph
